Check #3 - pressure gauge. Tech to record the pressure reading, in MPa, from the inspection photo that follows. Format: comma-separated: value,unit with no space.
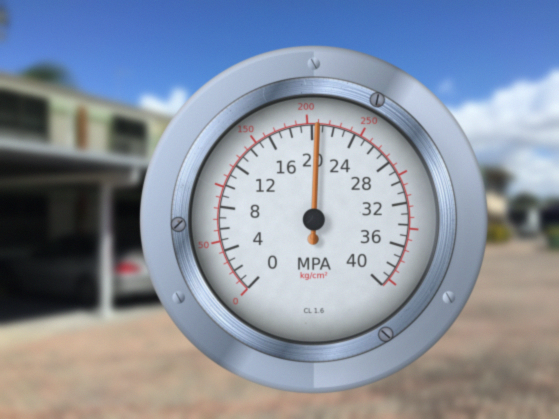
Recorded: 20.5,MPa
